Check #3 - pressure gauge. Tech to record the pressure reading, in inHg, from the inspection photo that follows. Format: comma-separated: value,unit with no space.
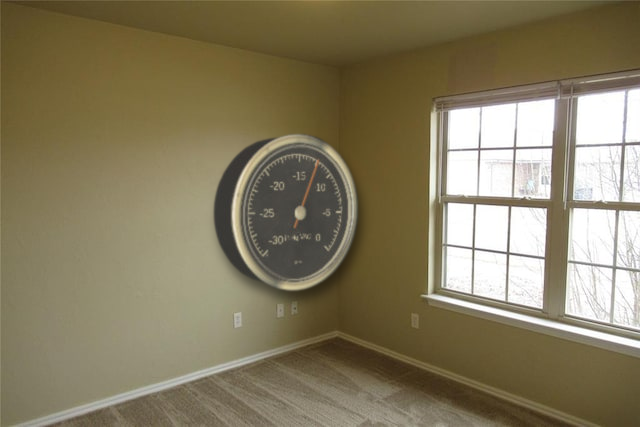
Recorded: -12.5,inHg
